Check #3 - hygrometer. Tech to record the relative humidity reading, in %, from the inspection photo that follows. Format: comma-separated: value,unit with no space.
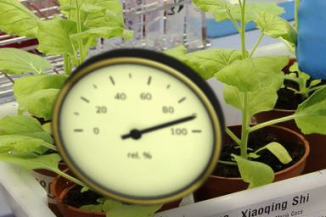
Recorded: 90,%
